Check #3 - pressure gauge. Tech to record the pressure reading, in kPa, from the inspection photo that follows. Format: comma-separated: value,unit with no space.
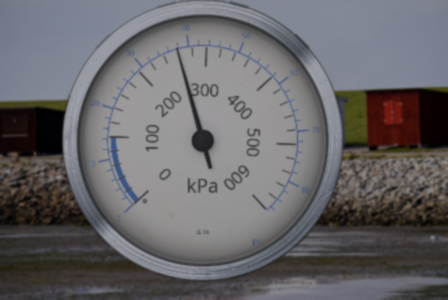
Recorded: 260,kPa
